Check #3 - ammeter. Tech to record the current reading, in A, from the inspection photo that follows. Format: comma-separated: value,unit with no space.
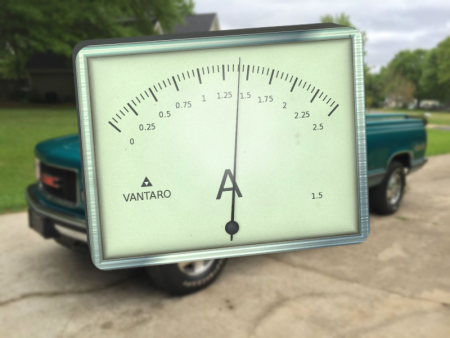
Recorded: 1.4,A
